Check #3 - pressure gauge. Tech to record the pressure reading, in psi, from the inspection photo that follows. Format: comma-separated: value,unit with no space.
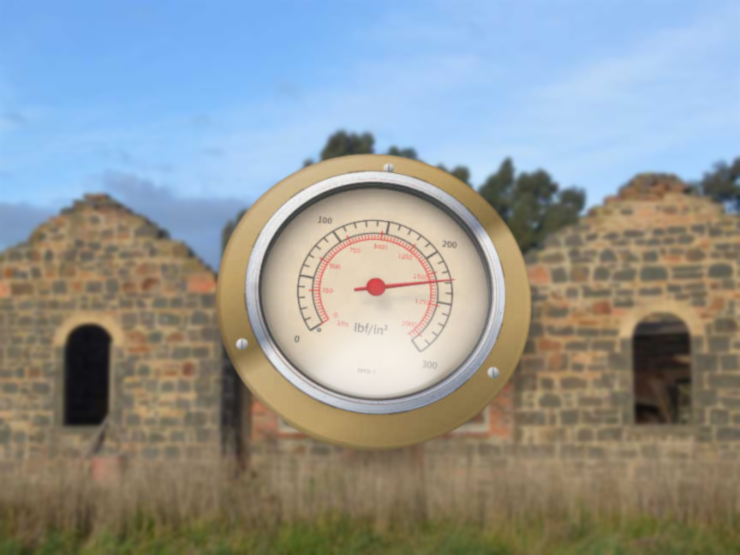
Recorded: 230,psi
